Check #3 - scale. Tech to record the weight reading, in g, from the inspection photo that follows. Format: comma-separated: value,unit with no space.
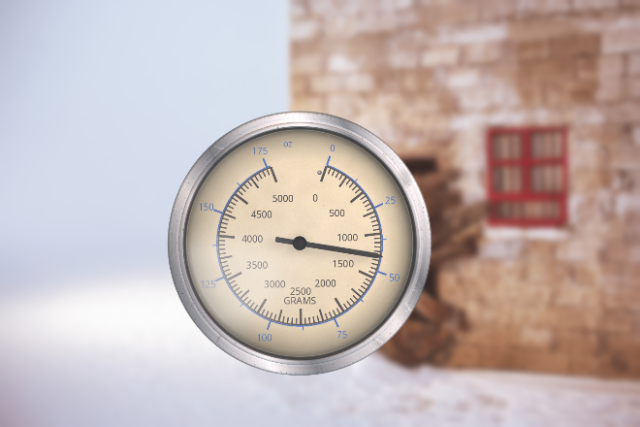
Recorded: 1250,g
